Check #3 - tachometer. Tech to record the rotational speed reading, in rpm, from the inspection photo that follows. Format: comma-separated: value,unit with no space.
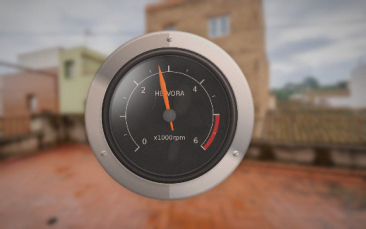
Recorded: 2750,rpm
